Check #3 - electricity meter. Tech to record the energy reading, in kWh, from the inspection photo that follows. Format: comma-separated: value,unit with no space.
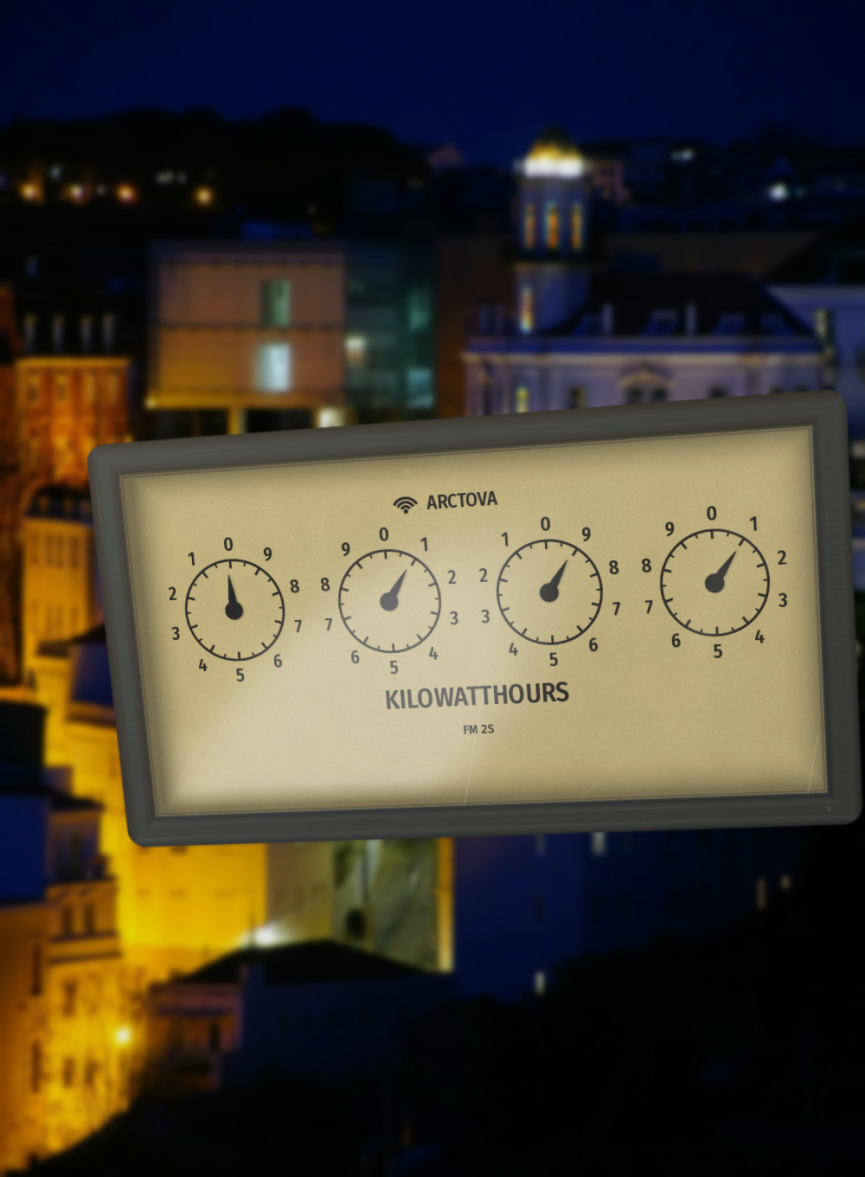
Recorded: 91,kWh
